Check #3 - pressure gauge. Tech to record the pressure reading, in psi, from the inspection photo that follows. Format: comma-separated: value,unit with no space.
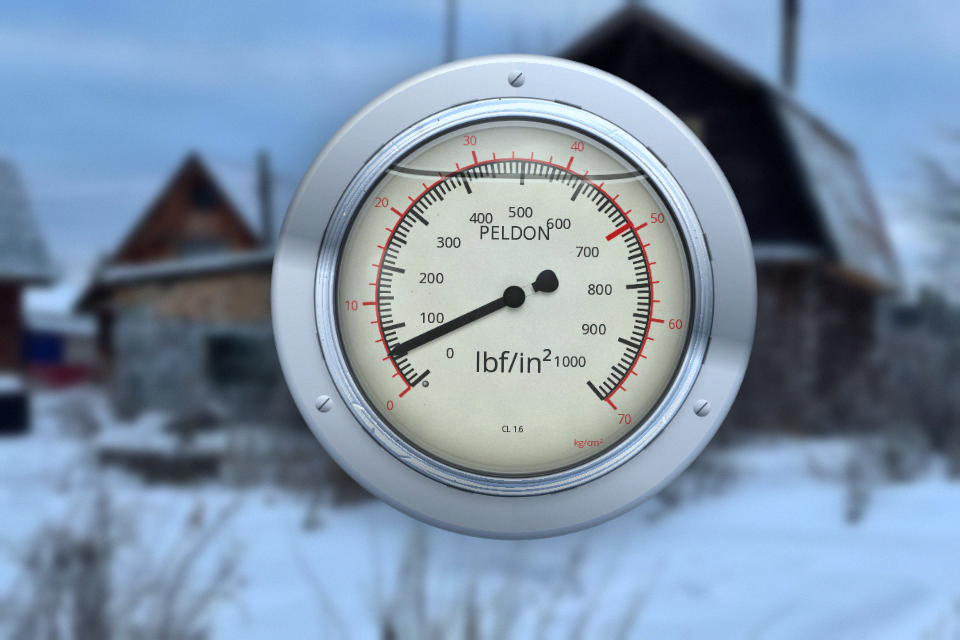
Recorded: 60,psi
